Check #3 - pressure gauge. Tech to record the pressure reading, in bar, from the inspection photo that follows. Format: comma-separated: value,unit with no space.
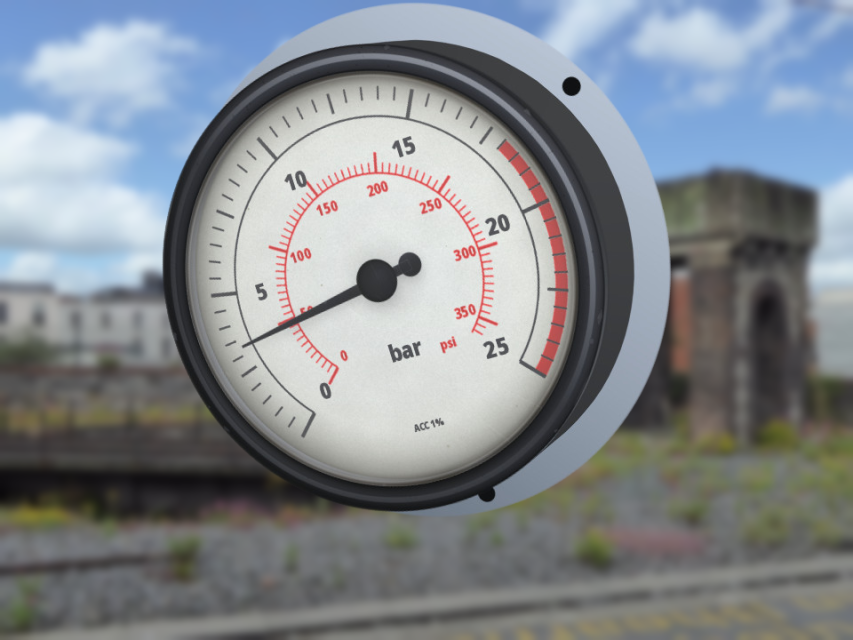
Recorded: 3.25,bar
